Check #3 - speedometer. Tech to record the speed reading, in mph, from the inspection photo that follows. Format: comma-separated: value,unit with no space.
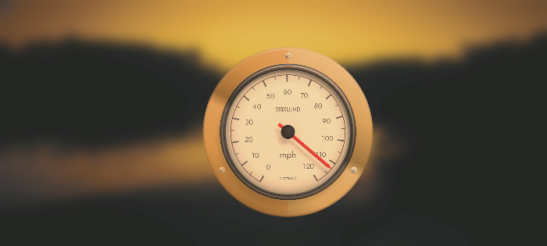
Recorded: 112.5,mph
